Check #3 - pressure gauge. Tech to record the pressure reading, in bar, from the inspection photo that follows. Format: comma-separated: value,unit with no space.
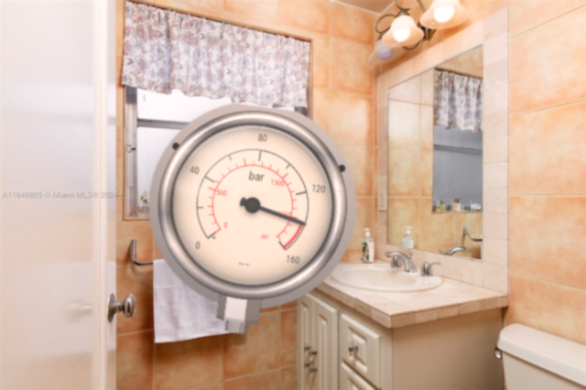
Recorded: 140,bar
